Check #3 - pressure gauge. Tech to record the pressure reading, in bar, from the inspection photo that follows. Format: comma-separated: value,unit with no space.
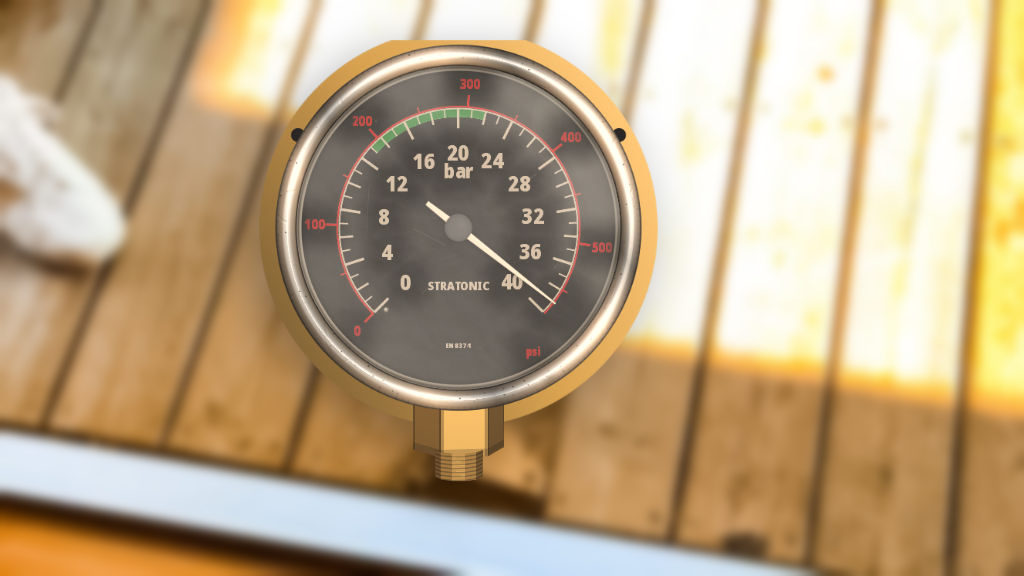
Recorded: 39,bar
